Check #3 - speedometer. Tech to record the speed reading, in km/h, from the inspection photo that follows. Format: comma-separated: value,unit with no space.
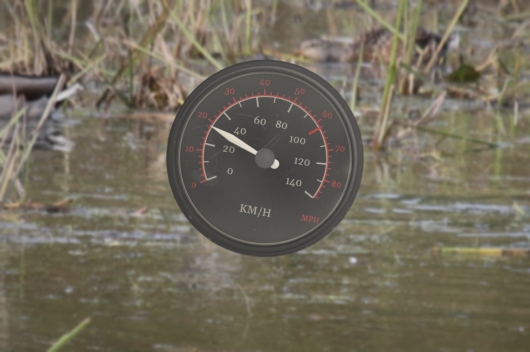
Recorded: 30,km/h
